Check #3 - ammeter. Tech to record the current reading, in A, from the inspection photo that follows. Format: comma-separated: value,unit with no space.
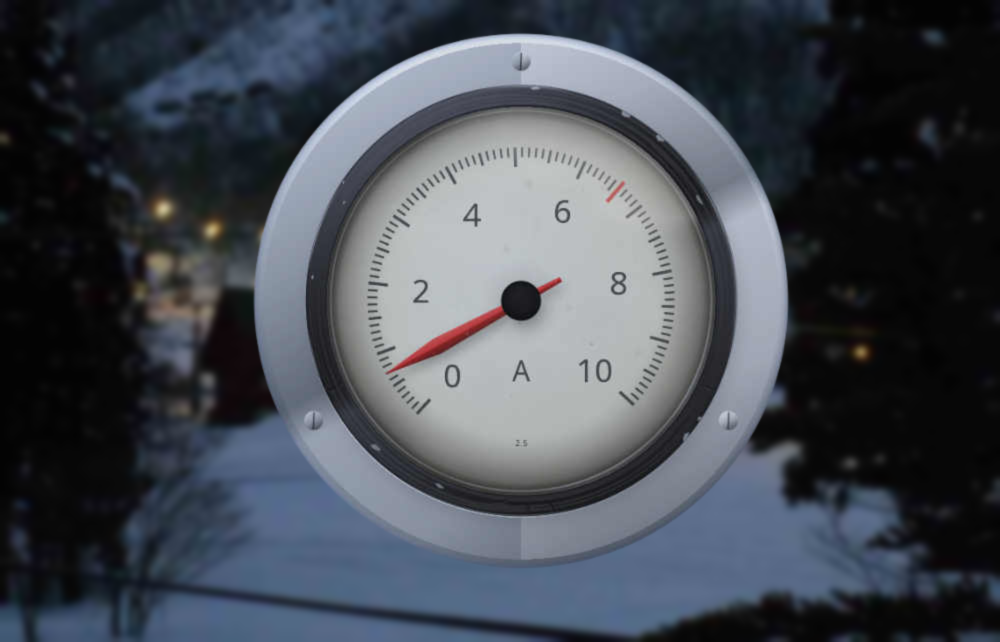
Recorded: 0.7,A
